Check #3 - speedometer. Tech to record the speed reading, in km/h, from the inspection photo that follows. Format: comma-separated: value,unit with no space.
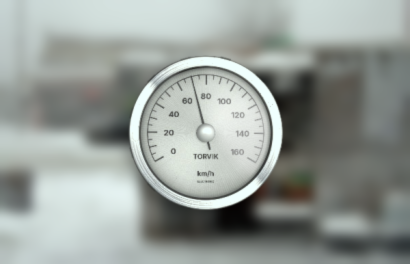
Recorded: 70,km/h
